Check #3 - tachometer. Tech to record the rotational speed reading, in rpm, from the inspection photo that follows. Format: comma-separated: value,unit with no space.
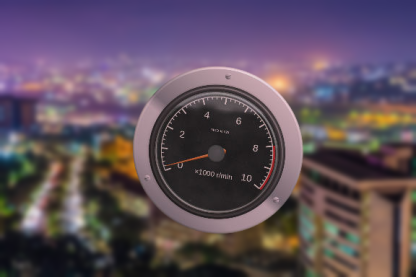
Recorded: 200,rpm
